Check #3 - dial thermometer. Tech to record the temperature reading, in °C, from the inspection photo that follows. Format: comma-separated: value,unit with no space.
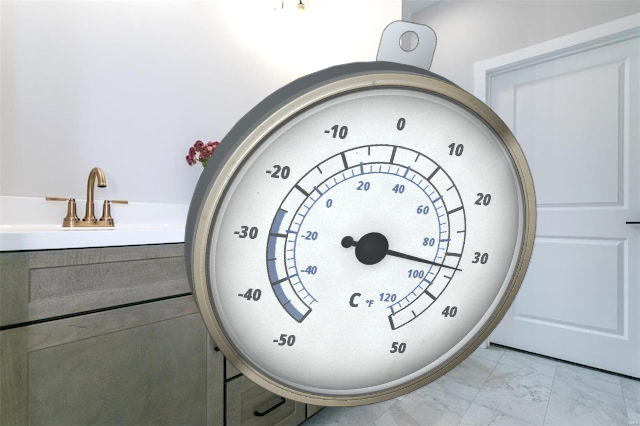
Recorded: 32.5,°C
